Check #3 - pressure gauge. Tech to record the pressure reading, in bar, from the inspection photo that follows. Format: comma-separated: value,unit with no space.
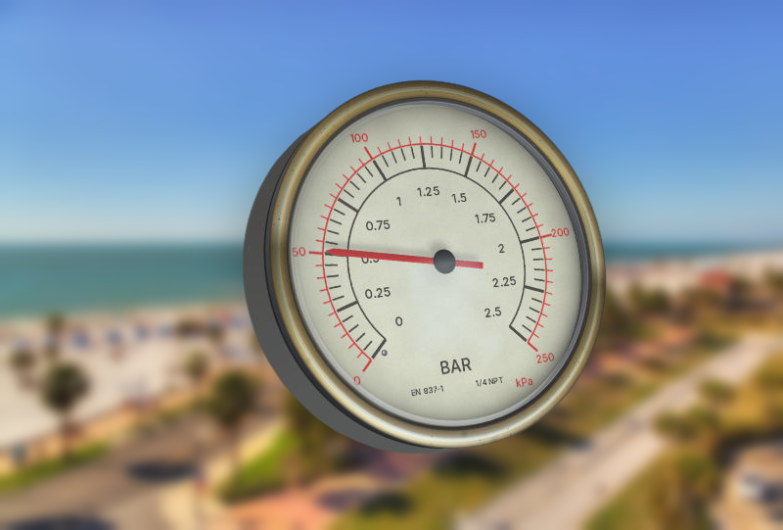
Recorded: 0.5,bar
